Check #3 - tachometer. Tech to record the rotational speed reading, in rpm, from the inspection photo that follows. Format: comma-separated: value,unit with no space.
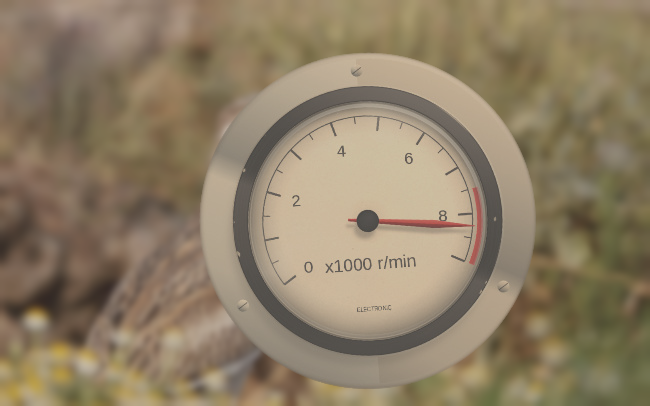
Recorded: 8250,rpm
